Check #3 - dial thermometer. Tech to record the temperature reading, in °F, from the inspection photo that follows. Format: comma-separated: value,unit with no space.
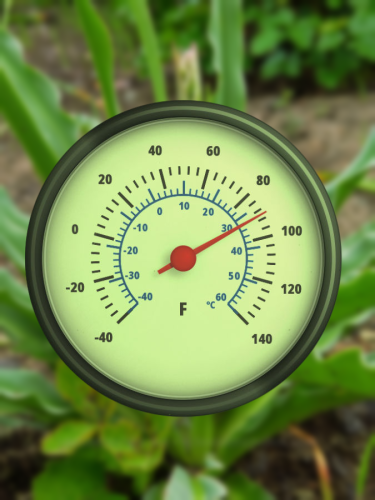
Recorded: 90,°F
